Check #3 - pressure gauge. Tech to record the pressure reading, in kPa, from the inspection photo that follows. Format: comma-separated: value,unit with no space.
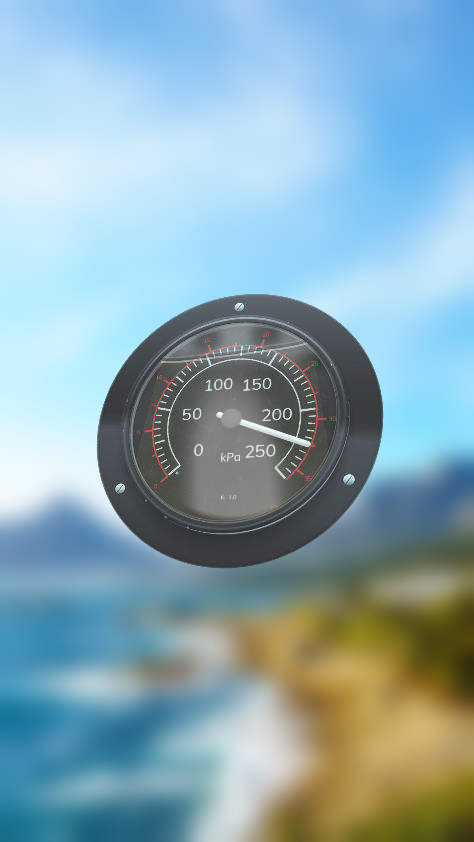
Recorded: 225,kPa
